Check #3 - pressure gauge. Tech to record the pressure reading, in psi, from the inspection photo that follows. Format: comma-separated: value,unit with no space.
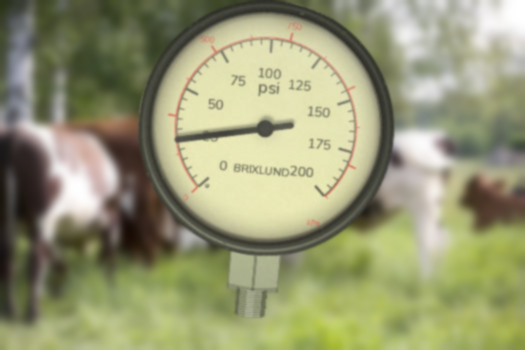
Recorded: 25,psi
